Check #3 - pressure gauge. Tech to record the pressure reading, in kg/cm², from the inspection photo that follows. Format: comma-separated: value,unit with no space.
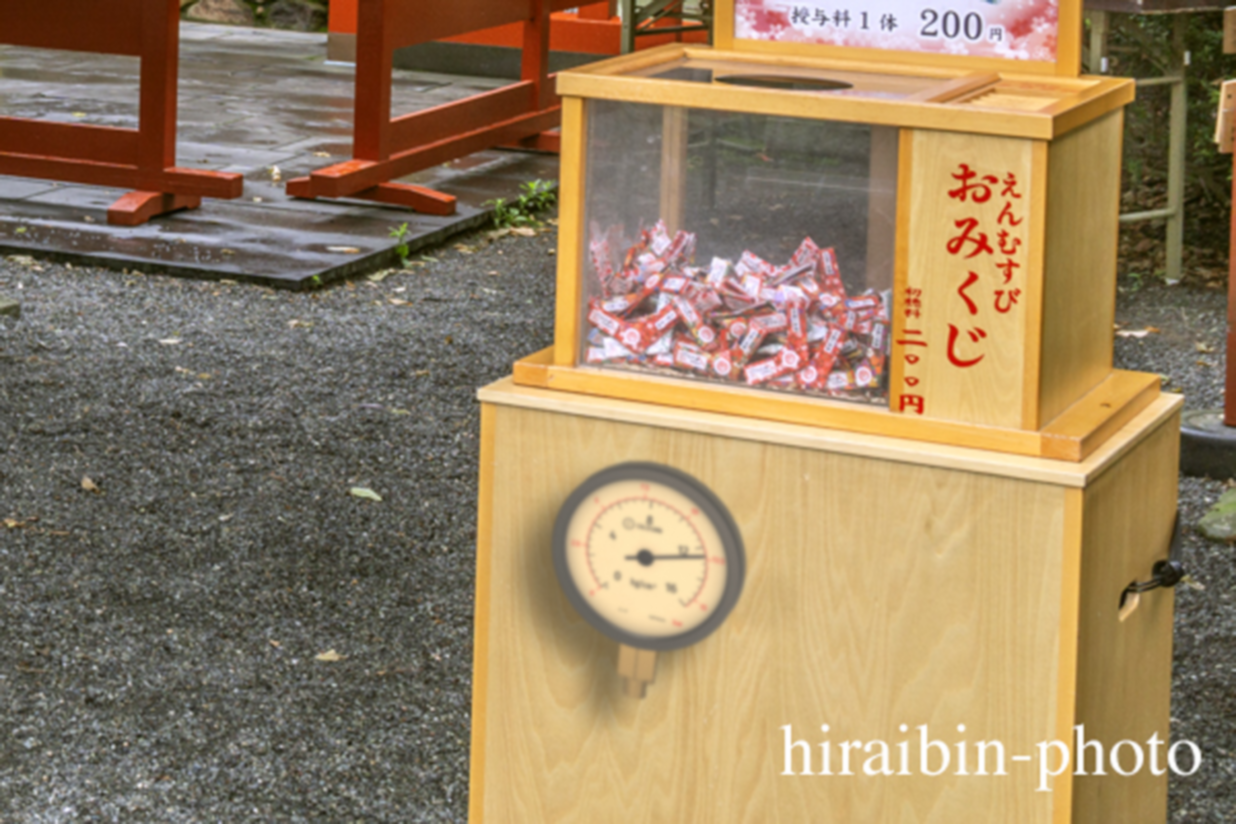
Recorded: 12.5,kg/cm²
